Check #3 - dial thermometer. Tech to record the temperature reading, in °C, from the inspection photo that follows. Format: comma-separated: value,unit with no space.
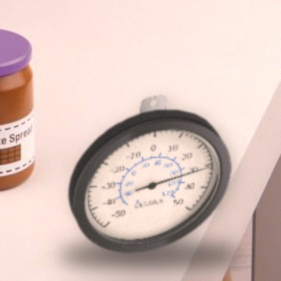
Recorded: 30,°C
